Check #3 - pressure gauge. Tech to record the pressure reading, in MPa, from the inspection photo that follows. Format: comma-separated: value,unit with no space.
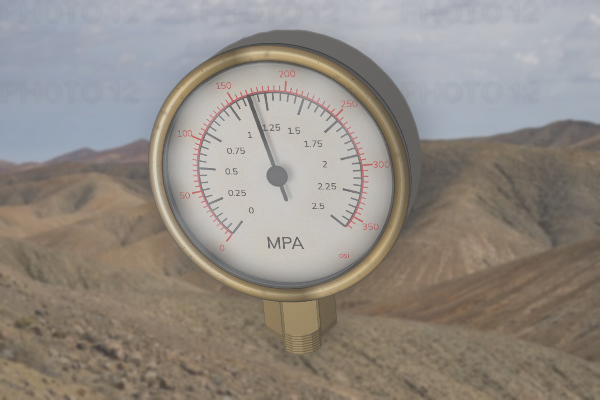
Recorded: 1.15,MPa
